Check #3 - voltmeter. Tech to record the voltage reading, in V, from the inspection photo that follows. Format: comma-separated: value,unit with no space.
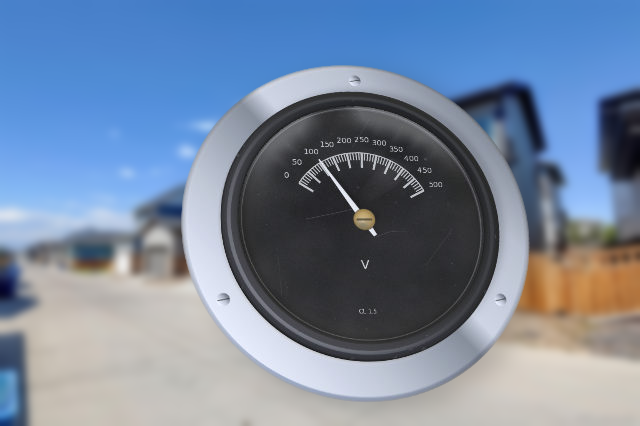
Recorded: 100,V
